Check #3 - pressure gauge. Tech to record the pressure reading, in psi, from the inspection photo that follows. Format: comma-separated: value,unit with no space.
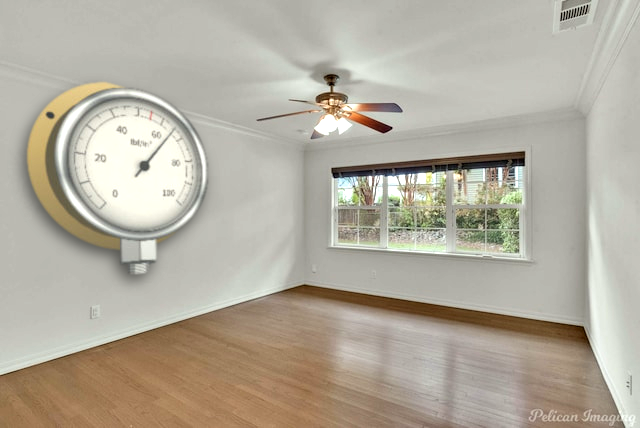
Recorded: 65,psi
